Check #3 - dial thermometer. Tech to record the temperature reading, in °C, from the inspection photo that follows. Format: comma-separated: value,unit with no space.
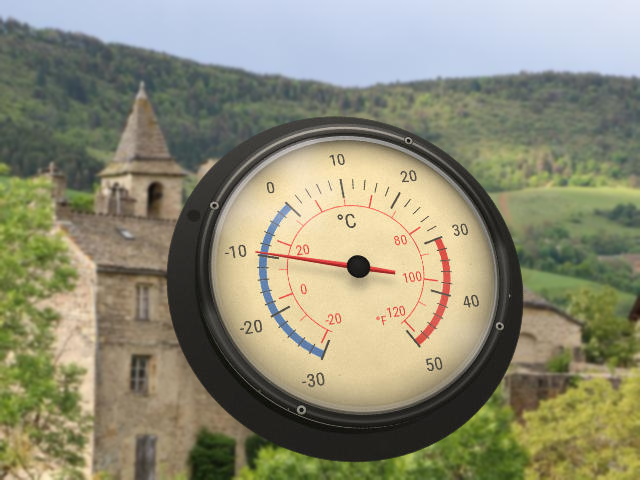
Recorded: -10,°C
